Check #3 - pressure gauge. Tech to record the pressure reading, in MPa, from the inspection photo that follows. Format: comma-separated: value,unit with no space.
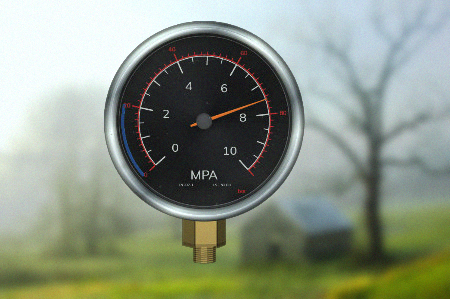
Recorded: 7.5,MPa
